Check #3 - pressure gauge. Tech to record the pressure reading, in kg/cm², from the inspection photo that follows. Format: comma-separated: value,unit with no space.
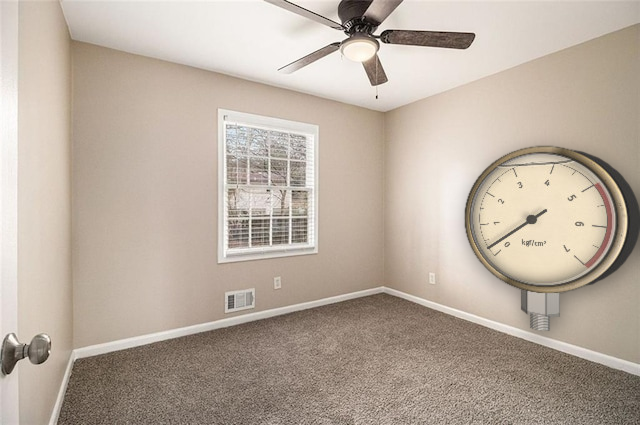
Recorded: 0.25,kg/cm²
